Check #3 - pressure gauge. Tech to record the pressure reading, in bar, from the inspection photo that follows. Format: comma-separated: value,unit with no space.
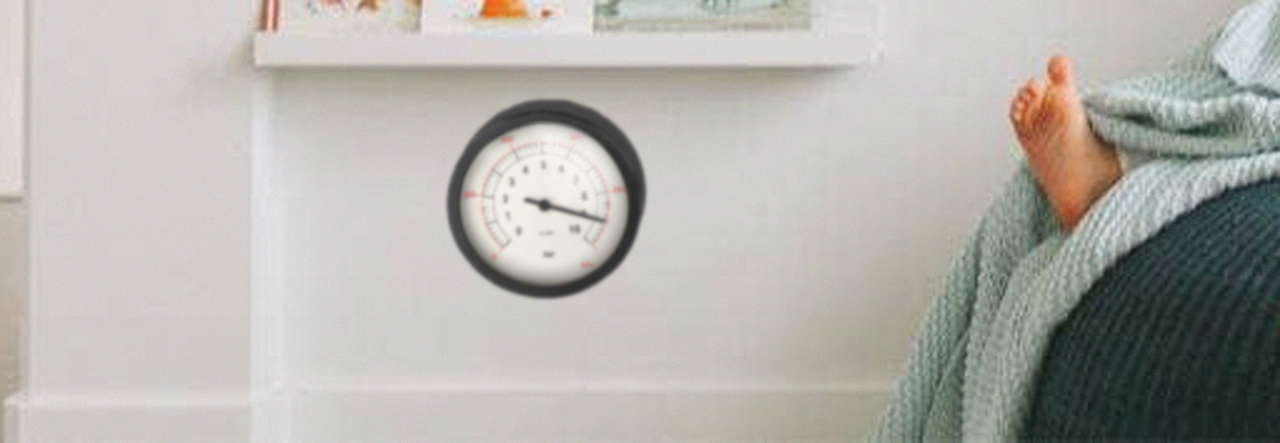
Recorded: 9,bar
